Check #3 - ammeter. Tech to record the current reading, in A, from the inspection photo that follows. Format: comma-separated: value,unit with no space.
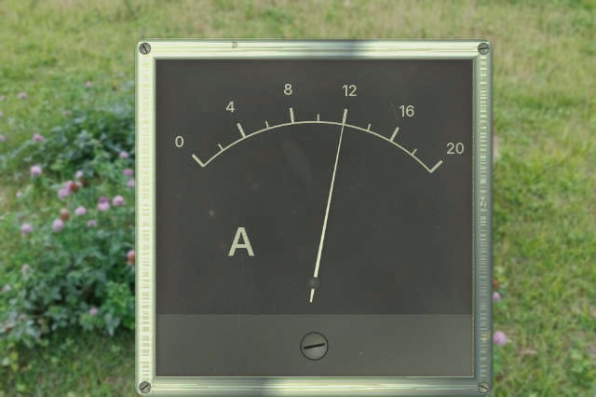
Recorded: 12,A
